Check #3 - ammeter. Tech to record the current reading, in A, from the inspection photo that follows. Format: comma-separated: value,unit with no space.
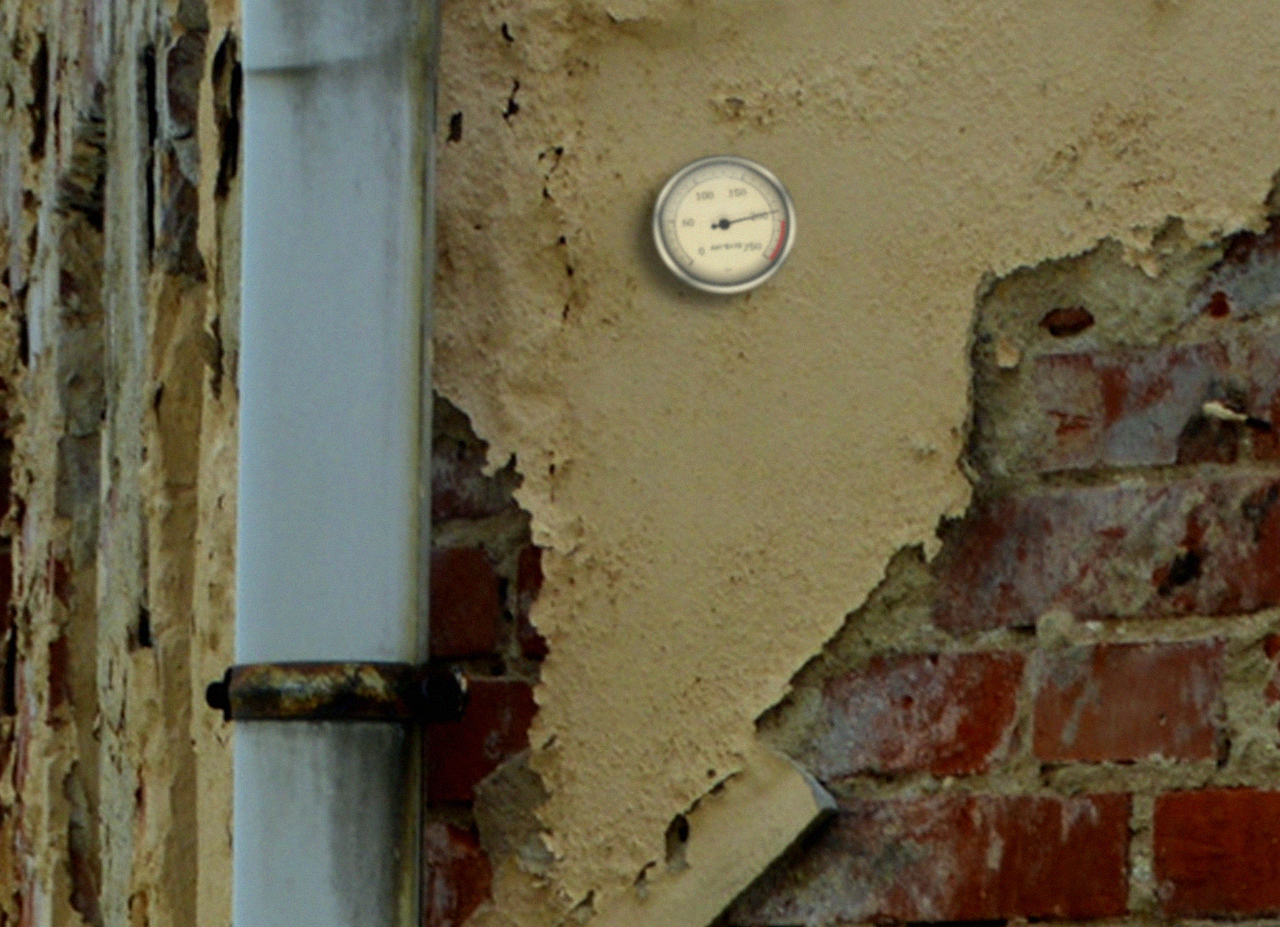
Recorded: 200,A
